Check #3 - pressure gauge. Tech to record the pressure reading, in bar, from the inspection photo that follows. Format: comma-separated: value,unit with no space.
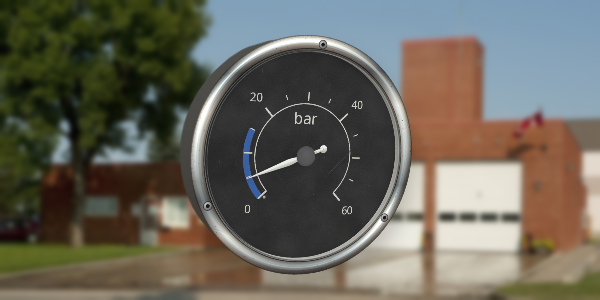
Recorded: 5,bar
